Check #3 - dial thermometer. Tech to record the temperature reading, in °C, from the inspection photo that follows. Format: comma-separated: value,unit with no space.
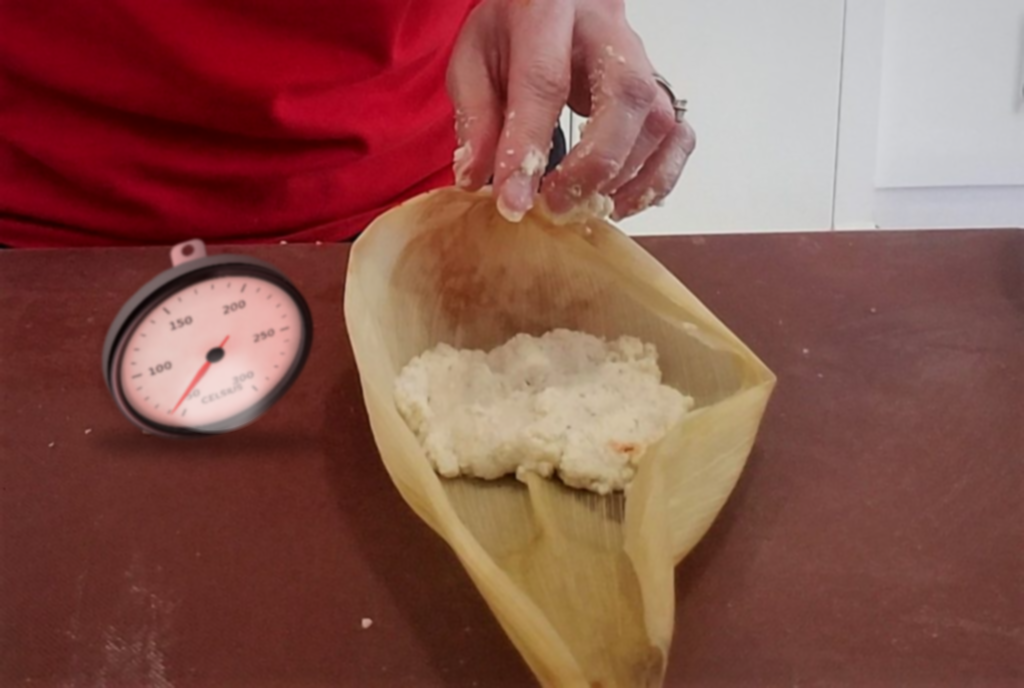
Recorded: 60,°C
